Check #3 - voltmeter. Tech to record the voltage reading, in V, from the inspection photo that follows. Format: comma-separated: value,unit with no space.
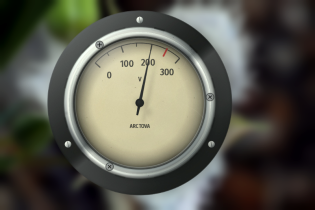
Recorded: 200,V
